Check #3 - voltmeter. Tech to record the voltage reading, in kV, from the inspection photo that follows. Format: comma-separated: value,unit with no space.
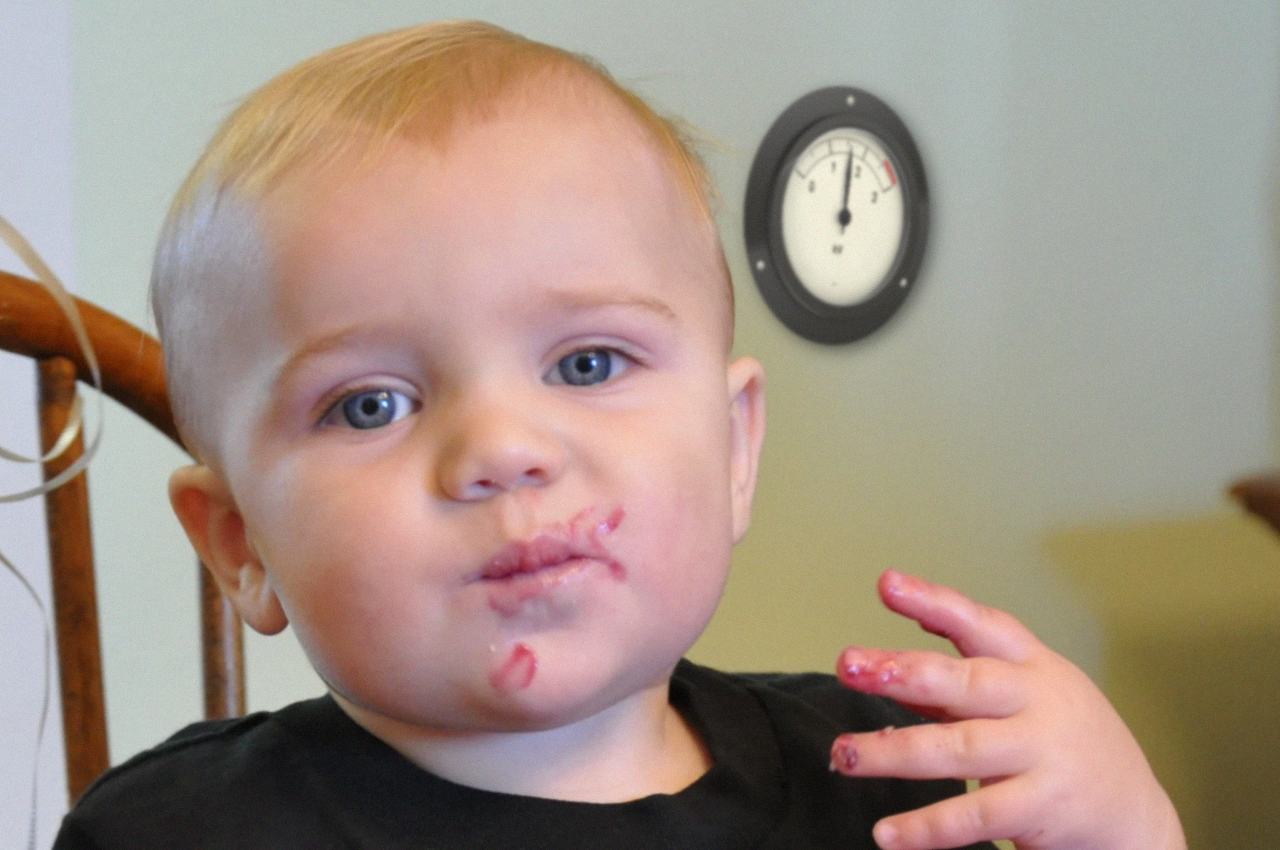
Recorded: 1.5,kV
